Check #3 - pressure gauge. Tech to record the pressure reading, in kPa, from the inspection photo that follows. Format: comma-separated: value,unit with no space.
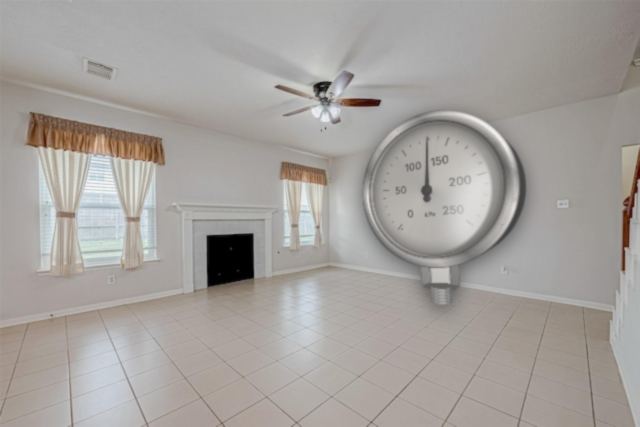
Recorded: 130,kPa
